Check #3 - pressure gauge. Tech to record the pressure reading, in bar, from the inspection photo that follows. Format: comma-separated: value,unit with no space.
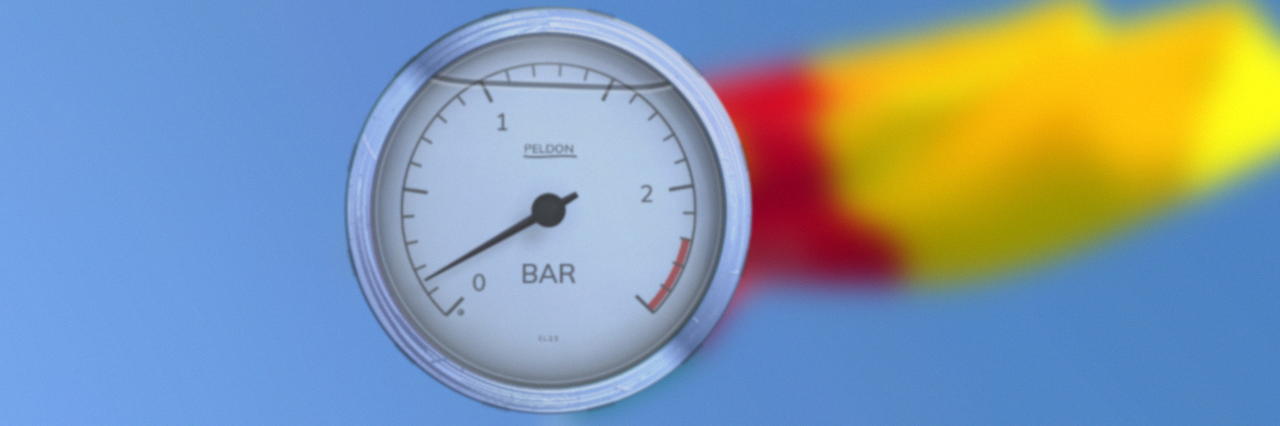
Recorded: 0.15,bar
